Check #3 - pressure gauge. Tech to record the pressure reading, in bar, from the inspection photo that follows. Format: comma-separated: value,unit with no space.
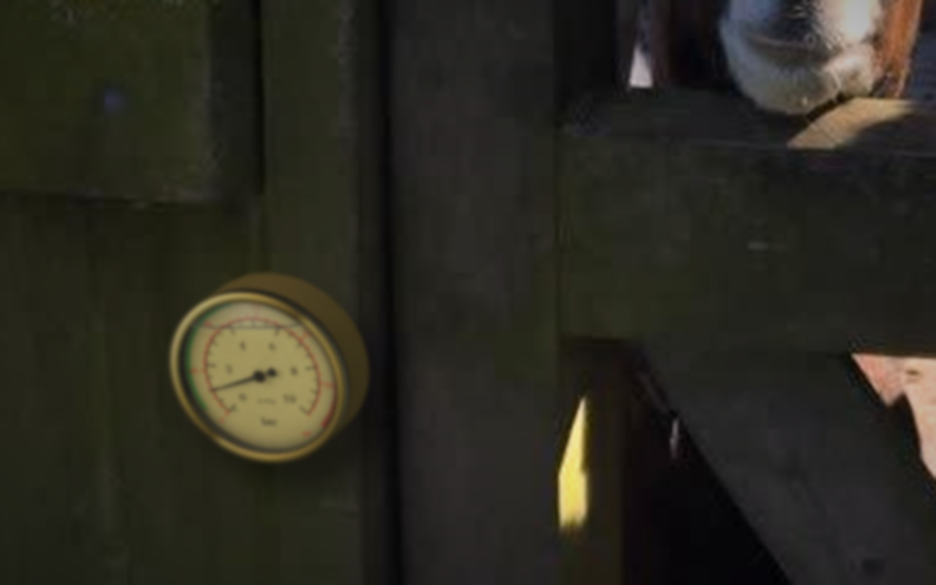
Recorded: 1,bar
